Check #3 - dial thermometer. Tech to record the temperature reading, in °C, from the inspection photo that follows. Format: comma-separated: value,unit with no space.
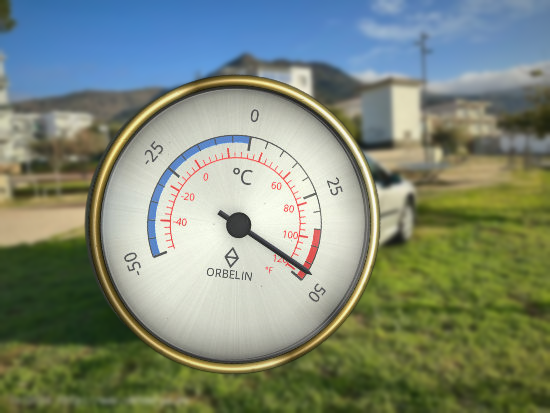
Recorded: 47.5,°C
